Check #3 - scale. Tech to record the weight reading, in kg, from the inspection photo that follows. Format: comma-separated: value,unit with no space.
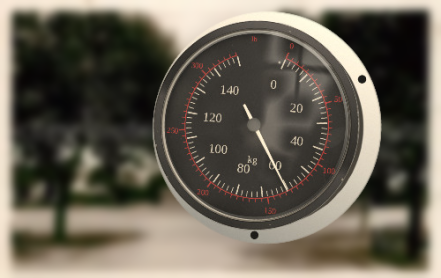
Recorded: 60,kg
